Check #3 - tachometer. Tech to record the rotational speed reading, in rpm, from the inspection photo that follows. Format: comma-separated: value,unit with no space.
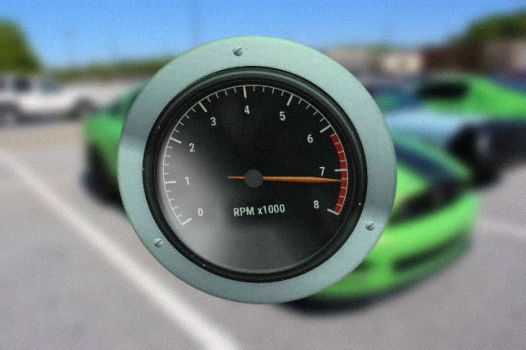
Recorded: 7200,rpm
